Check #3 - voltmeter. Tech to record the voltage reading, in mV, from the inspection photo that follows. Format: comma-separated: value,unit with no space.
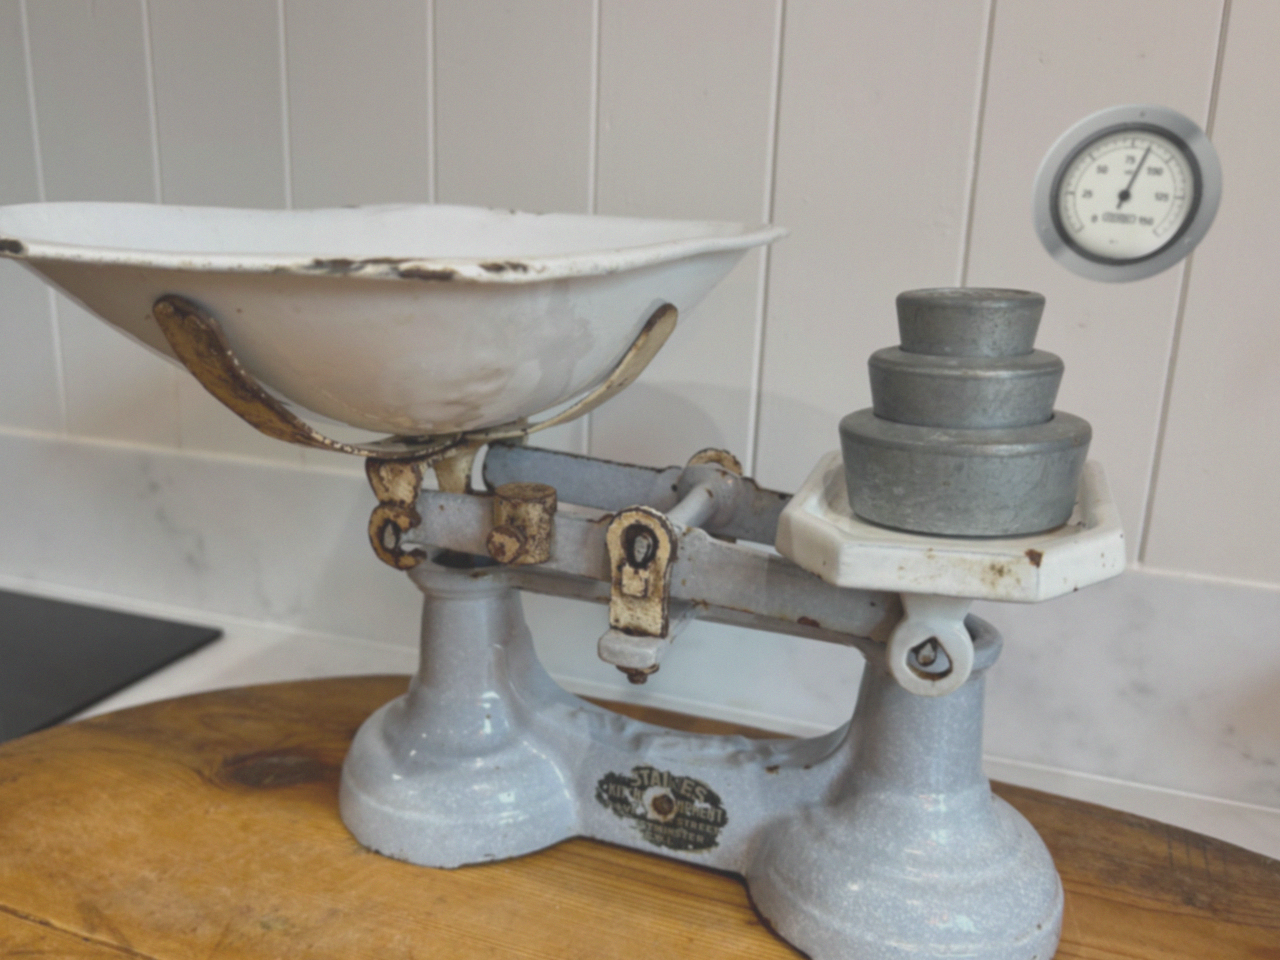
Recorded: 85,mV
